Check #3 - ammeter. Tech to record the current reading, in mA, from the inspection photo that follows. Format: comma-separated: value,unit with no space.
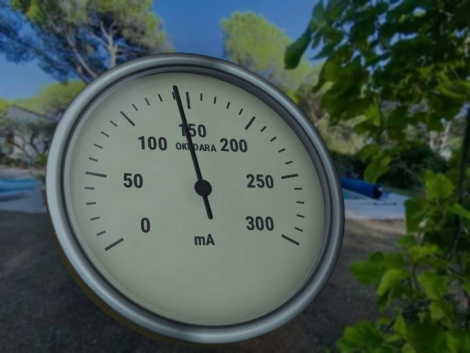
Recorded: 140,mA
